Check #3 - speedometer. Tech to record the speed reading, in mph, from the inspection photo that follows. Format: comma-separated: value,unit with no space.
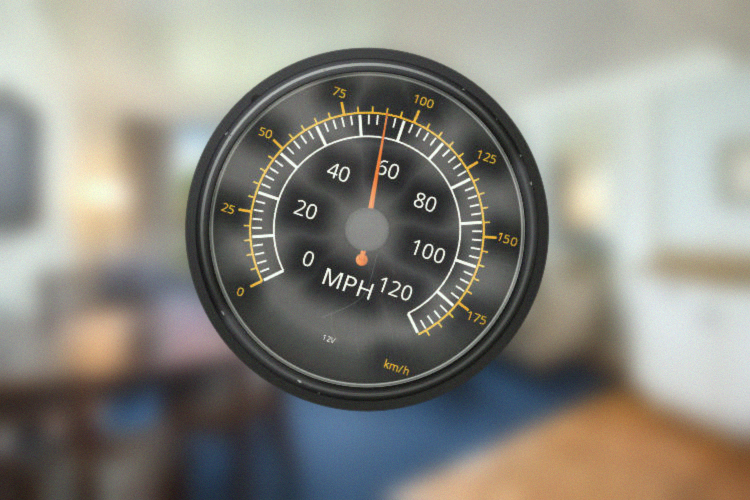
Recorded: 56,mph
